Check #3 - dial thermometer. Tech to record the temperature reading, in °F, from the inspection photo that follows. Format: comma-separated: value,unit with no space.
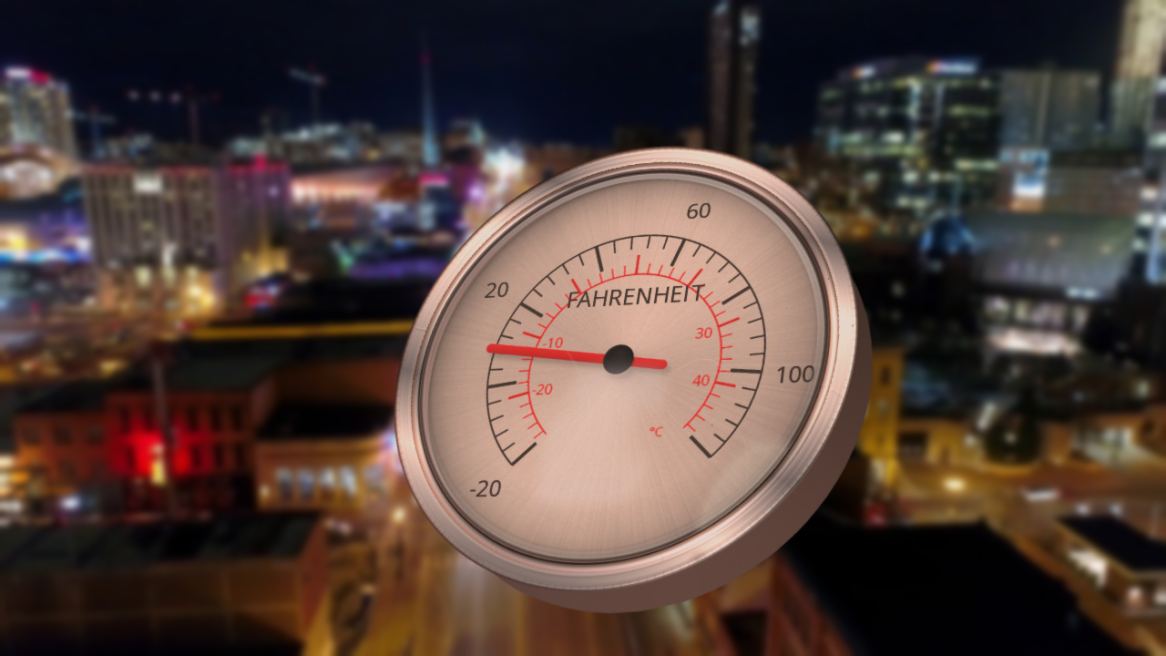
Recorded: 8,°F
